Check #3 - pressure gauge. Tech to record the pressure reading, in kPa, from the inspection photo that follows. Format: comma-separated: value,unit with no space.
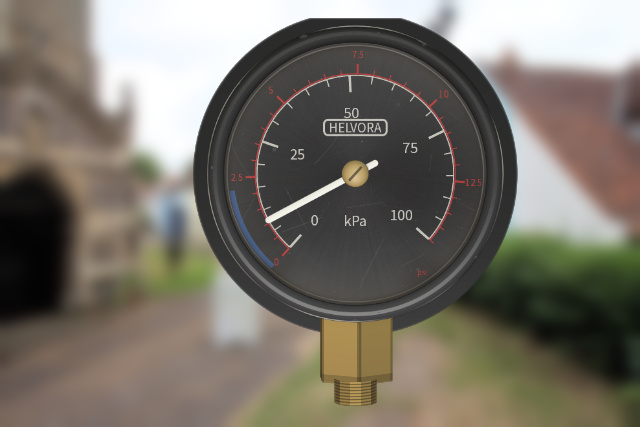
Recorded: 7.5,kPa
